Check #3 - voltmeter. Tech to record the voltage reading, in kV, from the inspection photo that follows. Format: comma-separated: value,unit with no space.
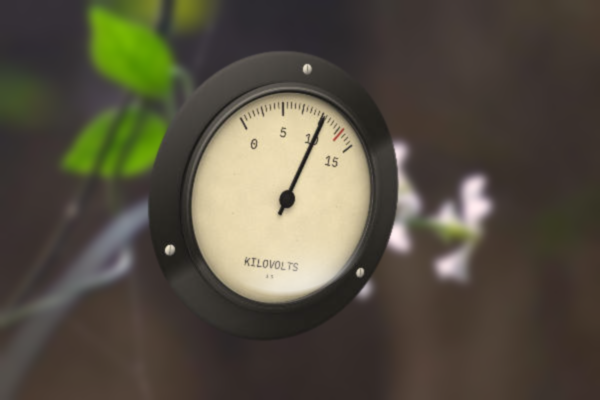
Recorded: 10,kV
